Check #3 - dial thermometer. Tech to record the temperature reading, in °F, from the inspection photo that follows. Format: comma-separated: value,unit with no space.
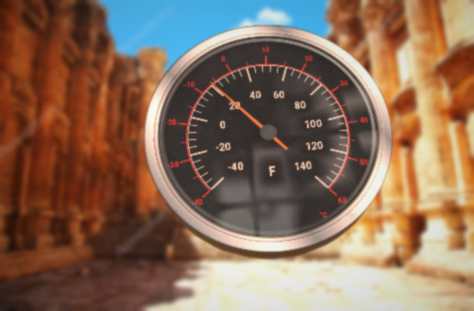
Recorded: 20,°F
